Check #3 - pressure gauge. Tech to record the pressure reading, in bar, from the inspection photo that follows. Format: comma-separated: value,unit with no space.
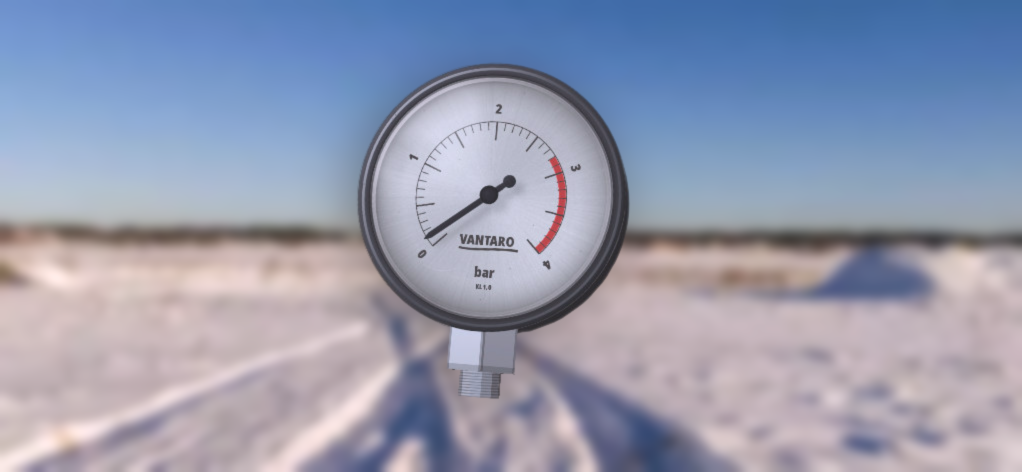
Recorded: 0.1,bar
